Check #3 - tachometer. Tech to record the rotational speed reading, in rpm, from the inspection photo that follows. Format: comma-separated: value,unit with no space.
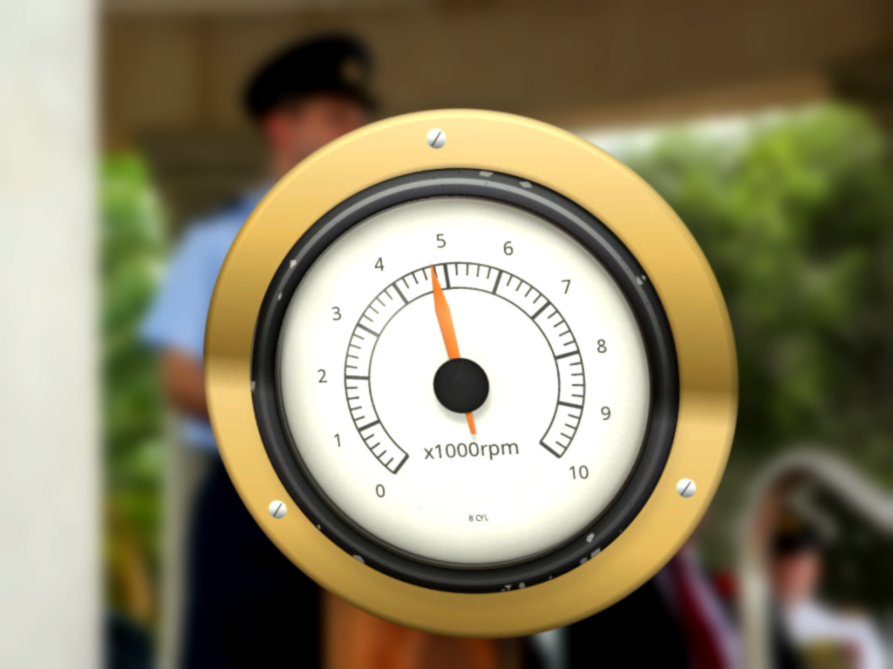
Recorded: 4800,rpm
